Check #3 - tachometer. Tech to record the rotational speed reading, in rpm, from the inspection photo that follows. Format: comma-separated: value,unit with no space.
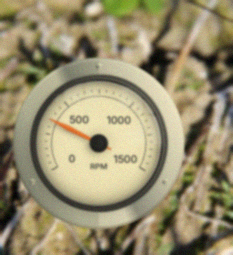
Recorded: 350,rpm
